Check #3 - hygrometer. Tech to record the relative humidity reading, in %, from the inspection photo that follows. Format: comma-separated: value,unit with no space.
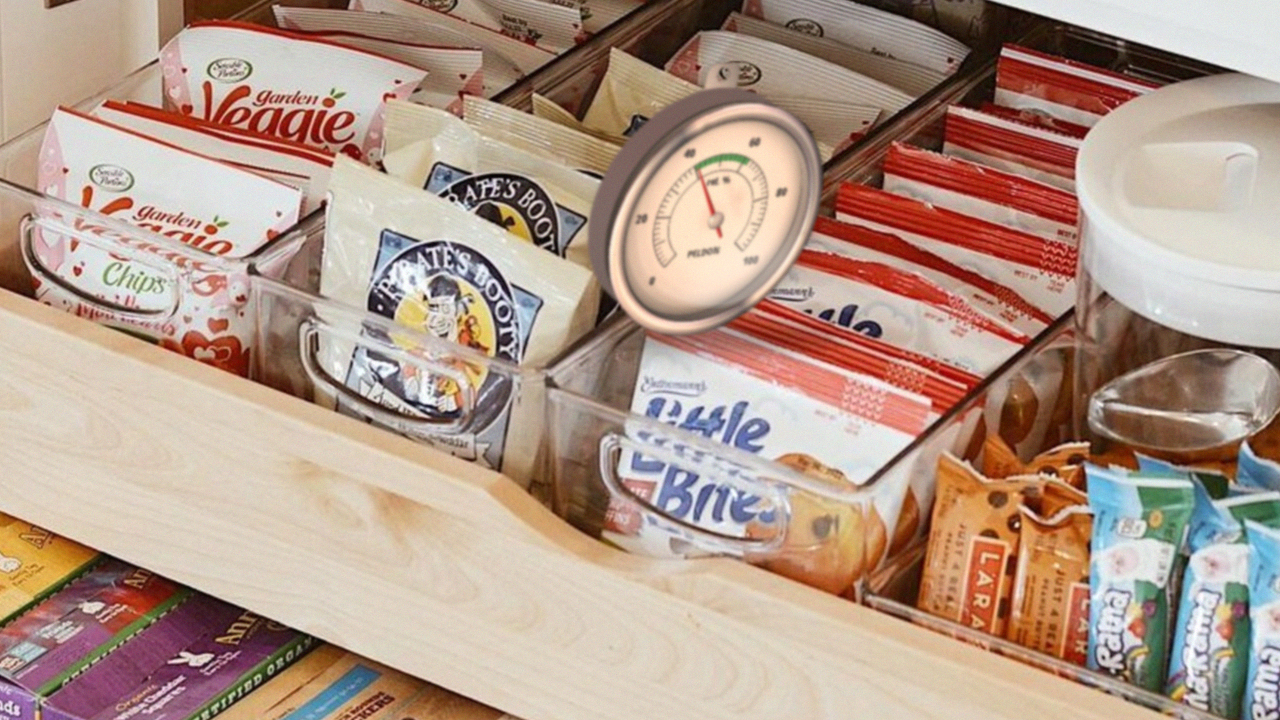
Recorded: 40,%
